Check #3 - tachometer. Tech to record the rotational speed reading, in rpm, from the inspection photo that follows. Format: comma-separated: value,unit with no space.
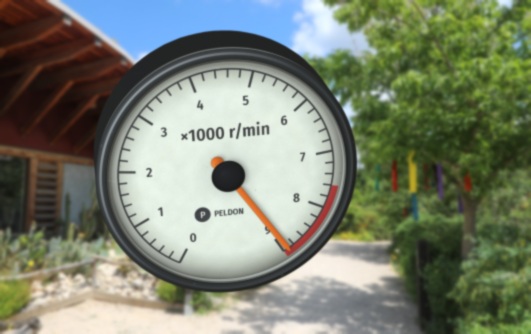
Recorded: 8900,rpm
